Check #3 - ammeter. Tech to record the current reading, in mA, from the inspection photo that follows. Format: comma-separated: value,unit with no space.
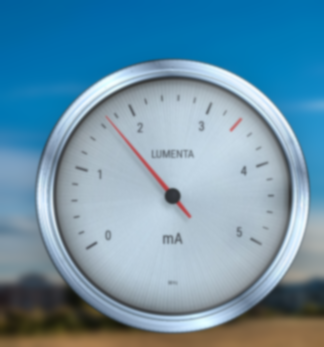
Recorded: 1.7,mA
